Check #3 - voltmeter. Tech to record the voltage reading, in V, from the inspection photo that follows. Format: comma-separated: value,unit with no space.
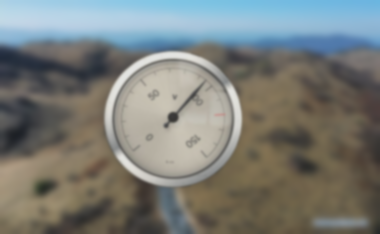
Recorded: 95,V
